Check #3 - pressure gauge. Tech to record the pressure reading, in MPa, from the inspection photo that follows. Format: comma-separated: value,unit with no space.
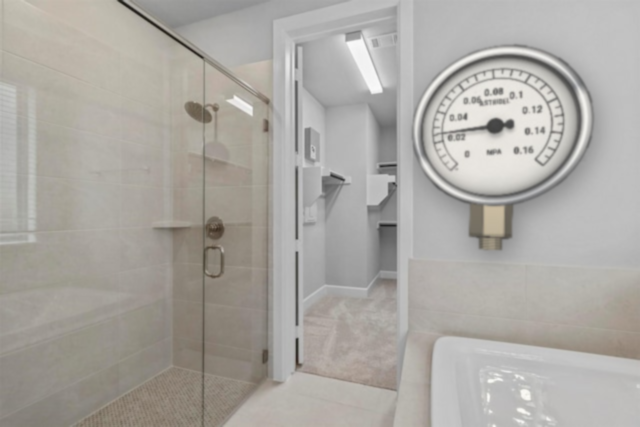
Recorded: 0.025,MPa
